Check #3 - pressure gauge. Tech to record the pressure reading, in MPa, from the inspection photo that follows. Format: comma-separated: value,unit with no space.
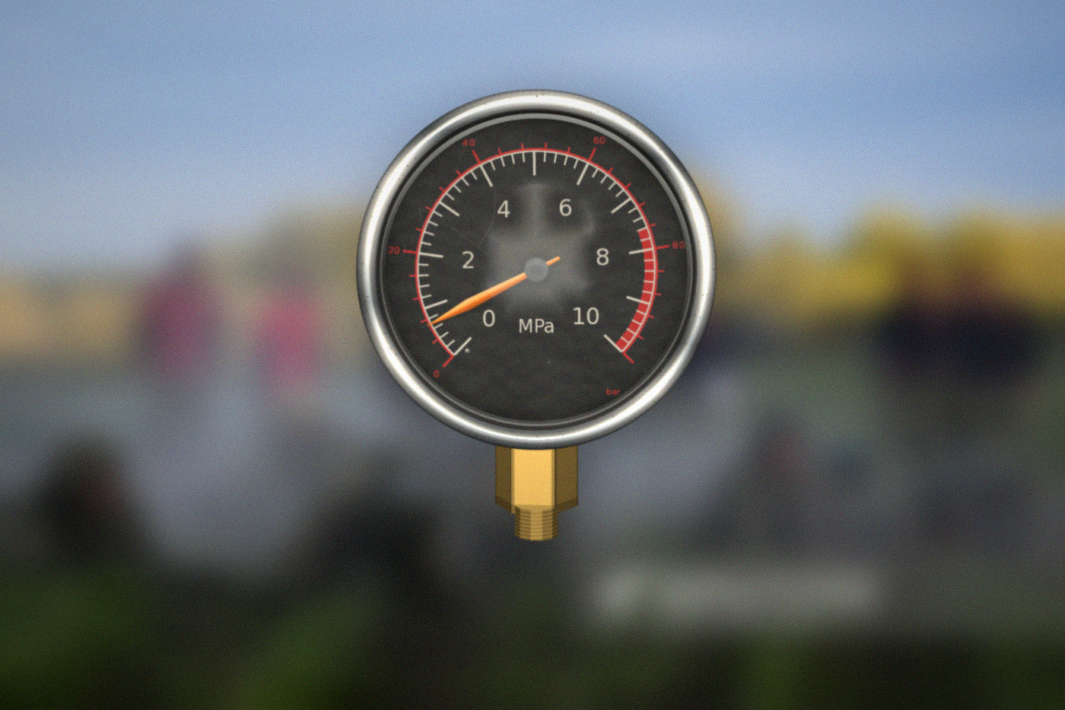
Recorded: 0.7,MPa
